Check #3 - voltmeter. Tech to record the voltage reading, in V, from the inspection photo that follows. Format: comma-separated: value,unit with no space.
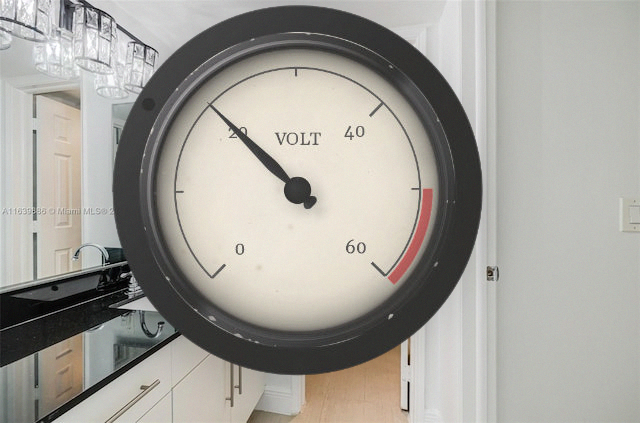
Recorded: 20,V
